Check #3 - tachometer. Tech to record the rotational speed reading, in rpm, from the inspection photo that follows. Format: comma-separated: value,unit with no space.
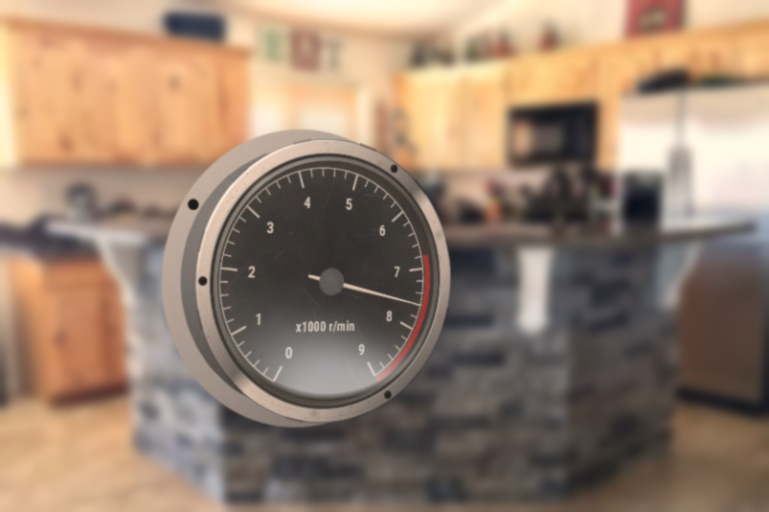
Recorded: 7600,rpm
